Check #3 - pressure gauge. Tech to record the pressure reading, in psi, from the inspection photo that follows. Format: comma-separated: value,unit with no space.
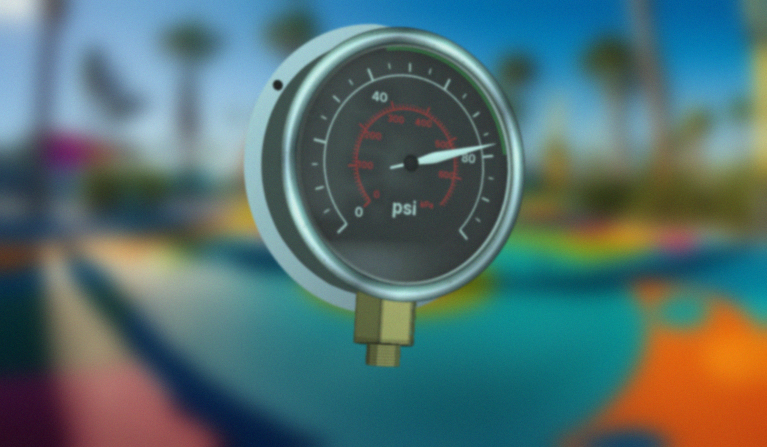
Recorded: 77.5,psi
